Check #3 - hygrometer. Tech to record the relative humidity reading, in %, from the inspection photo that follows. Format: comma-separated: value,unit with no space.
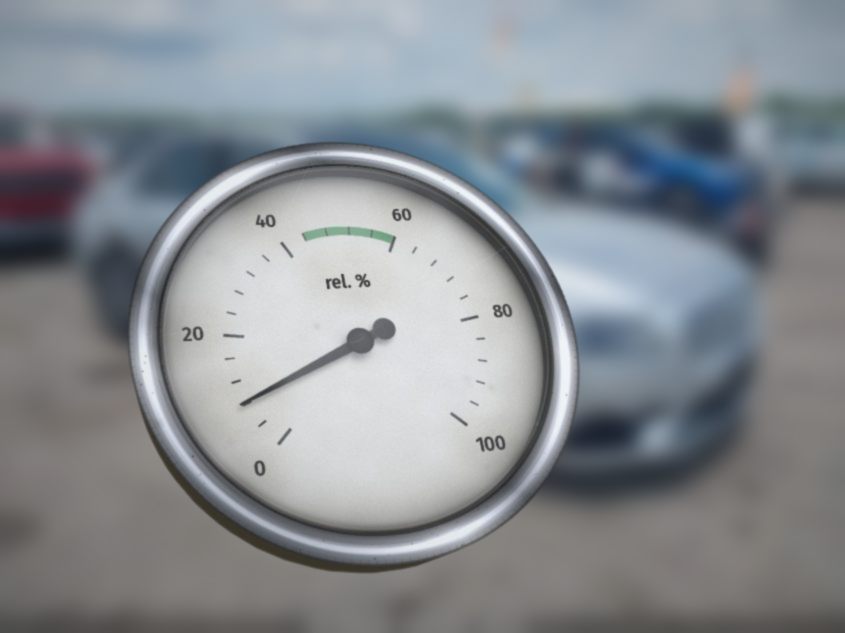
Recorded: 8,%
